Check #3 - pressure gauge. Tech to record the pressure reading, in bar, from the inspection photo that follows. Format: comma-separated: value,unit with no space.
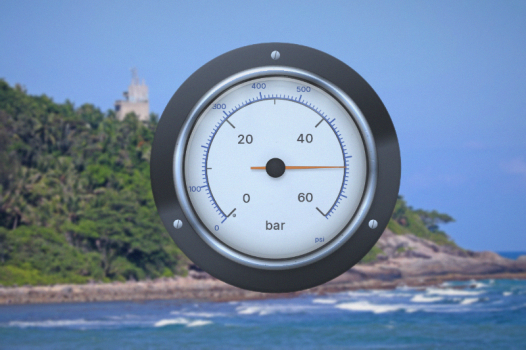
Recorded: 50,bar
